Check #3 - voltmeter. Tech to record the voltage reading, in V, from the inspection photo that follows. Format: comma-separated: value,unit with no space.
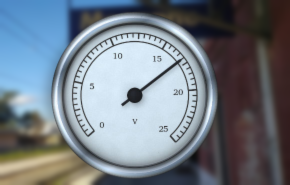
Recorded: 17,V
